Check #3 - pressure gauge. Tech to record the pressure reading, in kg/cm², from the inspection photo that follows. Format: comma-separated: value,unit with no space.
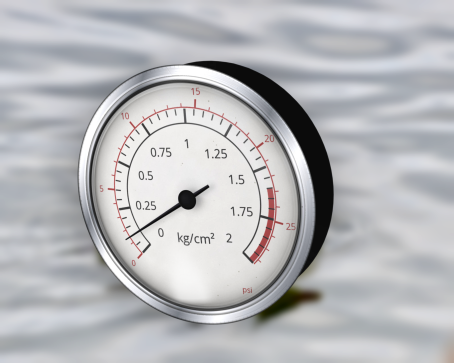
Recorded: 0.1,kg/cm²
